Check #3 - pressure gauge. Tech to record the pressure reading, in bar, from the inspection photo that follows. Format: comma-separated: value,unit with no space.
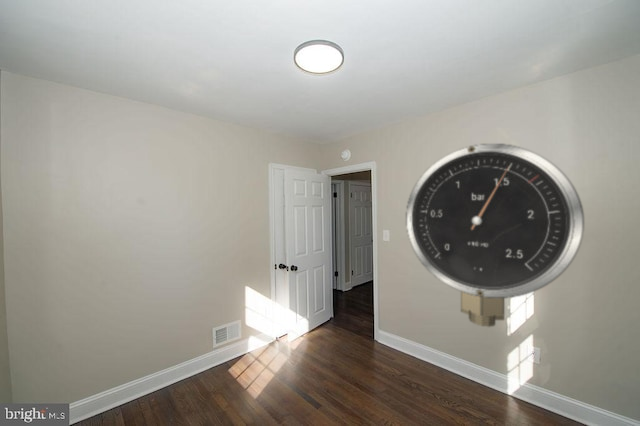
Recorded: 1.5,bar
